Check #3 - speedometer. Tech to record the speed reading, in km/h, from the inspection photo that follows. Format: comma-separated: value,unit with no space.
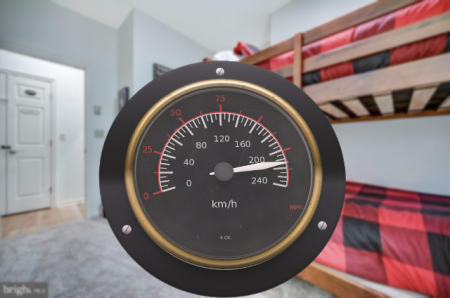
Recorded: 215,km/h
